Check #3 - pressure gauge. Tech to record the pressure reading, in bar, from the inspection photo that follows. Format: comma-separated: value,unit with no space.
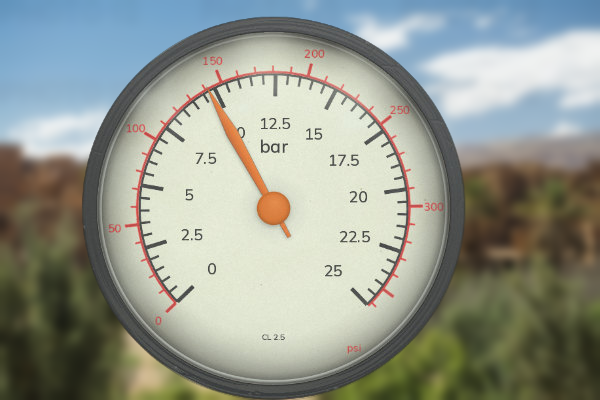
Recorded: 9.75,bar
